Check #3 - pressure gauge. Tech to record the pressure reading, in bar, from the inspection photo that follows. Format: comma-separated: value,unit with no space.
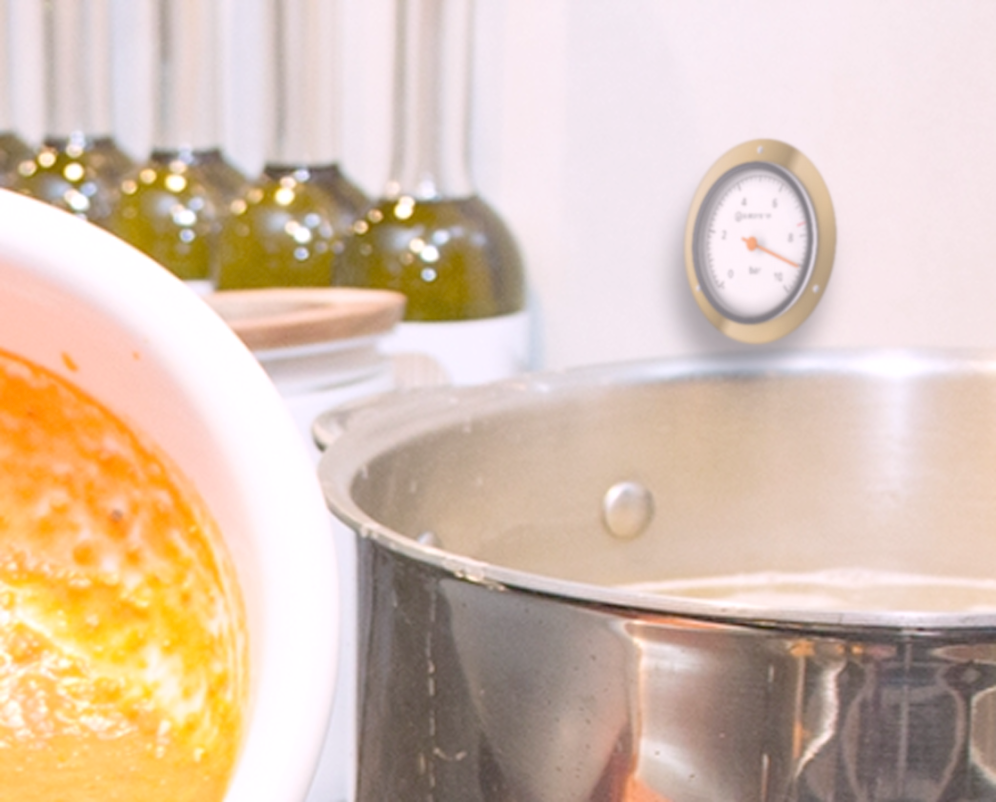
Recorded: 9,bar
